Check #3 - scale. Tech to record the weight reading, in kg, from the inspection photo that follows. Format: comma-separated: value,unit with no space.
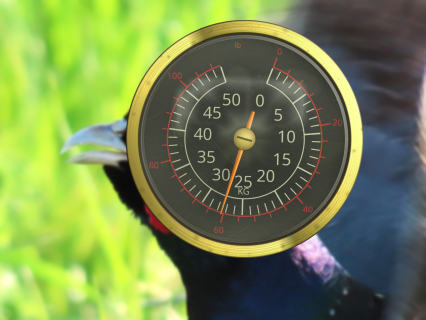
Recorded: 27.5,kg
